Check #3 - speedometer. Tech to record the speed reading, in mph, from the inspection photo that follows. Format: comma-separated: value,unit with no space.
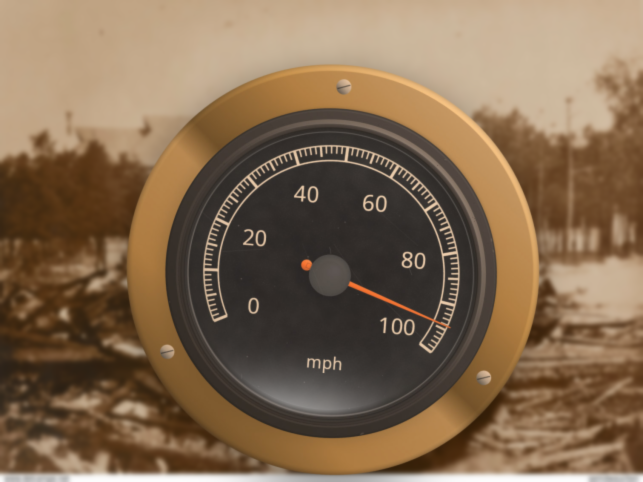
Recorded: 94,mph
